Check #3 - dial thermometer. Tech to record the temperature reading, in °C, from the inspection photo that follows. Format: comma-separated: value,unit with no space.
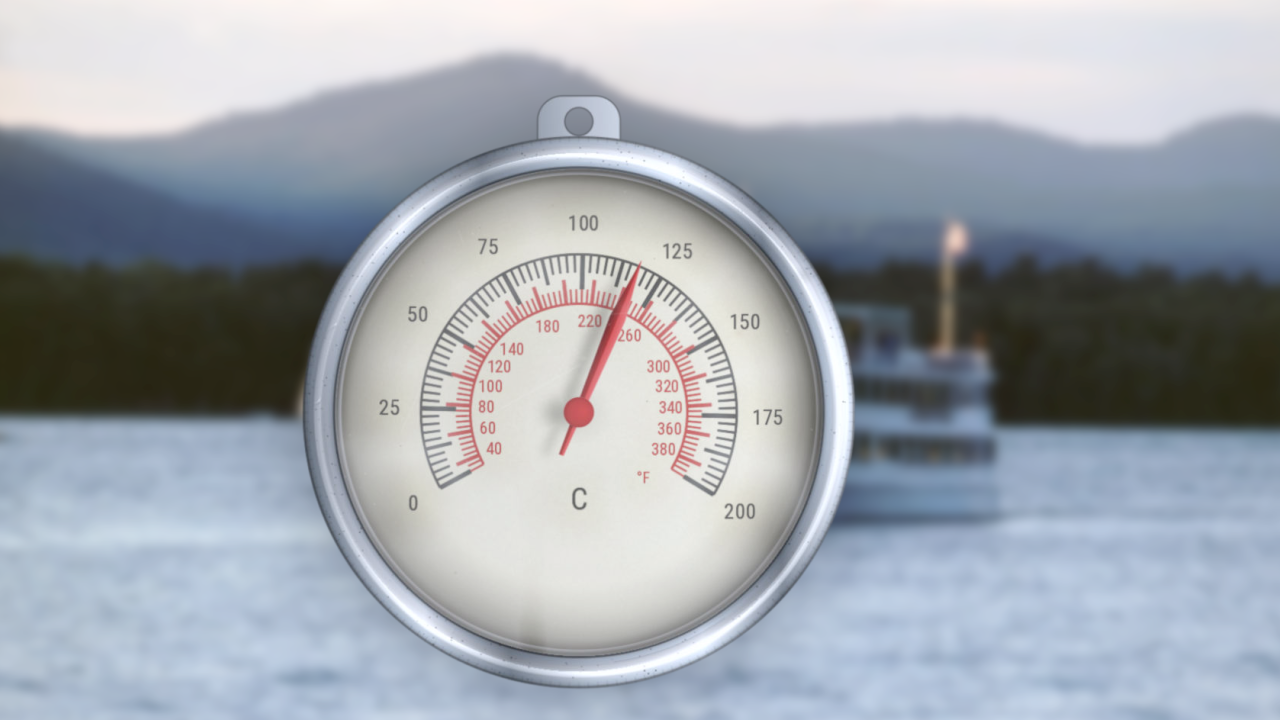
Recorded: 117.5,°C
